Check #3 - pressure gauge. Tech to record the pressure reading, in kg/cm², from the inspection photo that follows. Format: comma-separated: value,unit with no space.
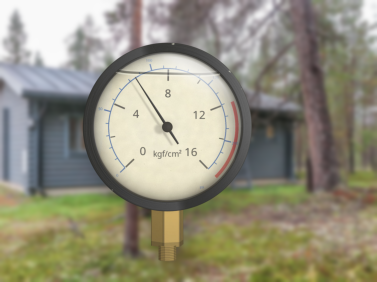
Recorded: 6,kg/cm²
